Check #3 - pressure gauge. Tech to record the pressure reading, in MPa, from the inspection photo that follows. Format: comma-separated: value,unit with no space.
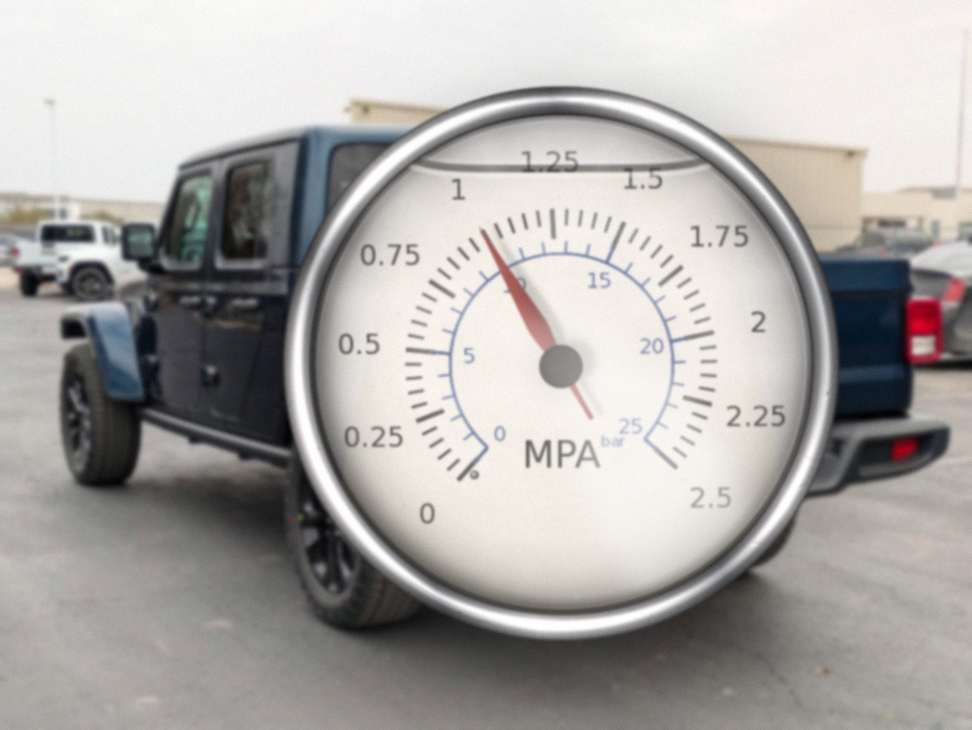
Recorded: 1,MPa
